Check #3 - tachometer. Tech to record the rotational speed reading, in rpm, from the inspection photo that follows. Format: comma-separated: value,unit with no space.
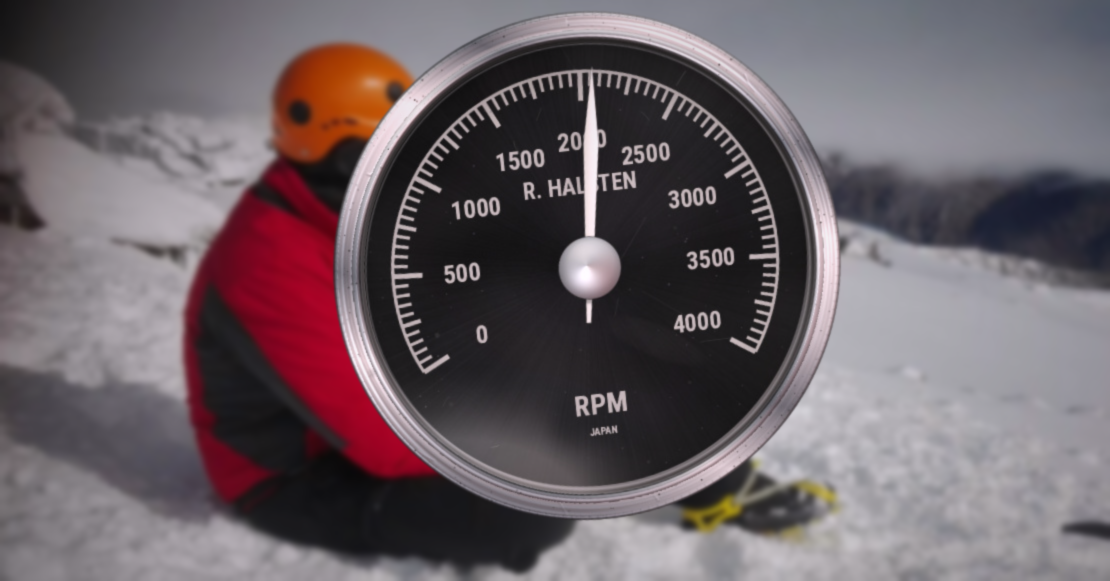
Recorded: 2050,rpm
